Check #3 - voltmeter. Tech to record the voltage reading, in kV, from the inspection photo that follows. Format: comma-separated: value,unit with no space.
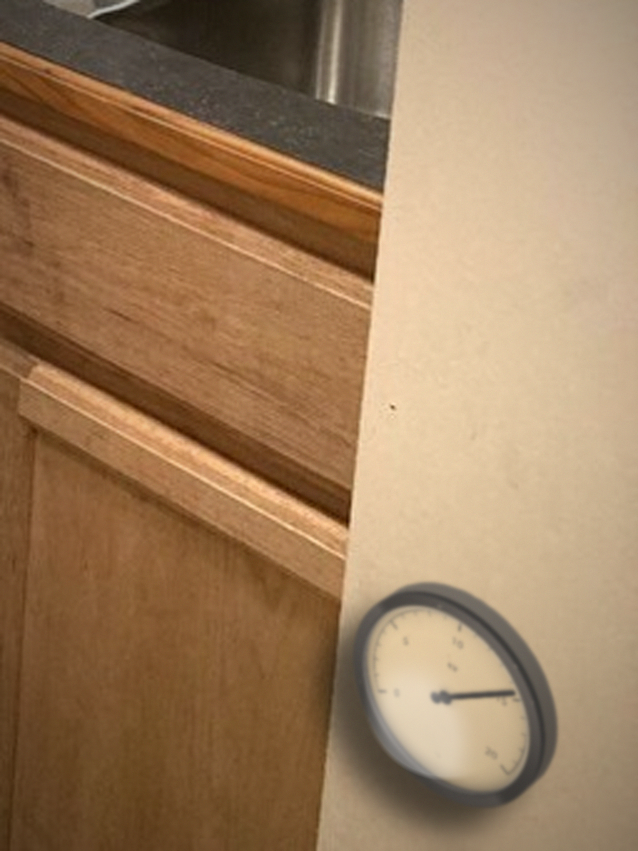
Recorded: 14.5,kV
